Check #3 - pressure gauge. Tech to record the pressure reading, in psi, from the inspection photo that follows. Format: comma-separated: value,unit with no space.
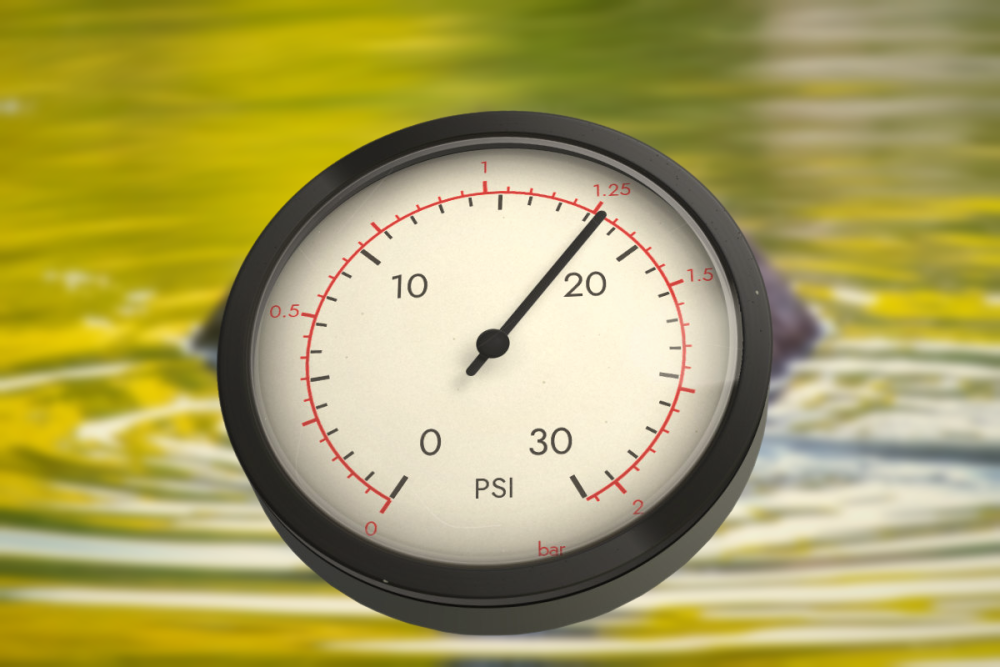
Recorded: 18.5,psi
